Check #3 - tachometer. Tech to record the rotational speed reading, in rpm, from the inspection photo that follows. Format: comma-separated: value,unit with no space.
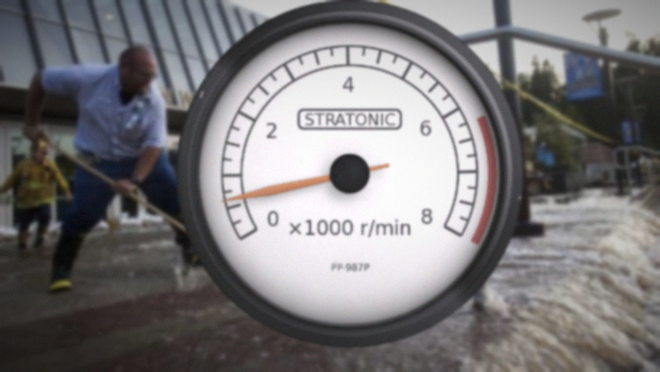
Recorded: 625,rpm
